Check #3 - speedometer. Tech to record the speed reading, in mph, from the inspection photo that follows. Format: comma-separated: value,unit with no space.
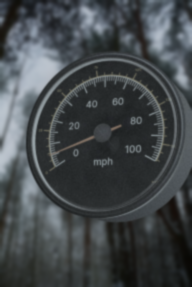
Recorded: 5,mph
